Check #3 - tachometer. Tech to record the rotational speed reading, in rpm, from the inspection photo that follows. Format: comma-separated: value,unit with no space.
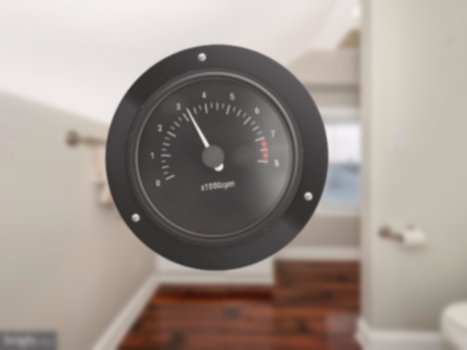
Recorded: 3250,rpm
